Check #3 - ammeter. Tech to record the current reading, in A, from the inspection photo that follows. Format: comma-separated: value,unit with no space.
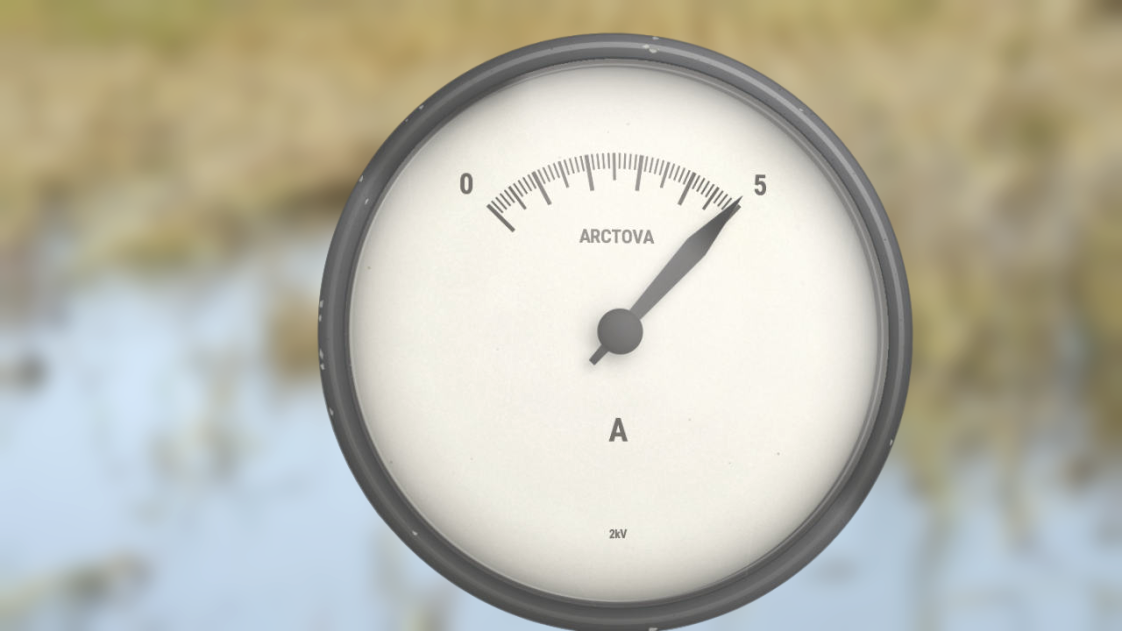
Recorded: 4.9,A
